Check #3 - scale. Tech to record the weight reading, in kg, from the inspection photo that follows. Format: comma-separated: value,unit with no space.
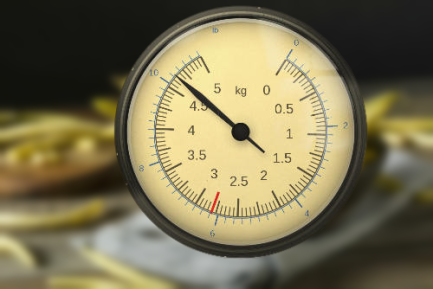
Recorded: 4.65,kg
